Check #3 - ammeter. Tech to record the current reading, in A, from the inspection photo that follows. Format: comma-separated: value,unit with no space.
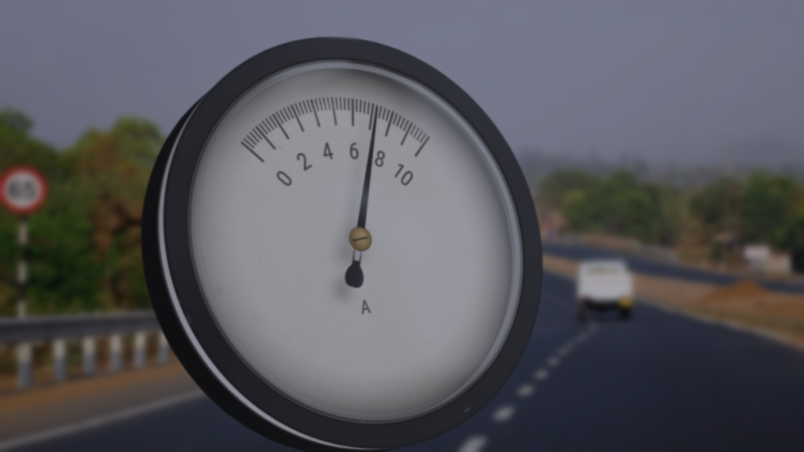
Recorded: 7,A
